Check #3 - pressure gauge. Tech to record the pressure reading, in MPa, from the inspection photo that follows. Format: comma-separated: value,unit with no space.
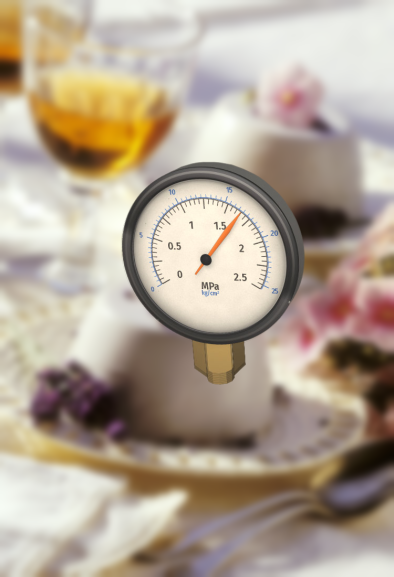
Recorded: 1.65,MPa
